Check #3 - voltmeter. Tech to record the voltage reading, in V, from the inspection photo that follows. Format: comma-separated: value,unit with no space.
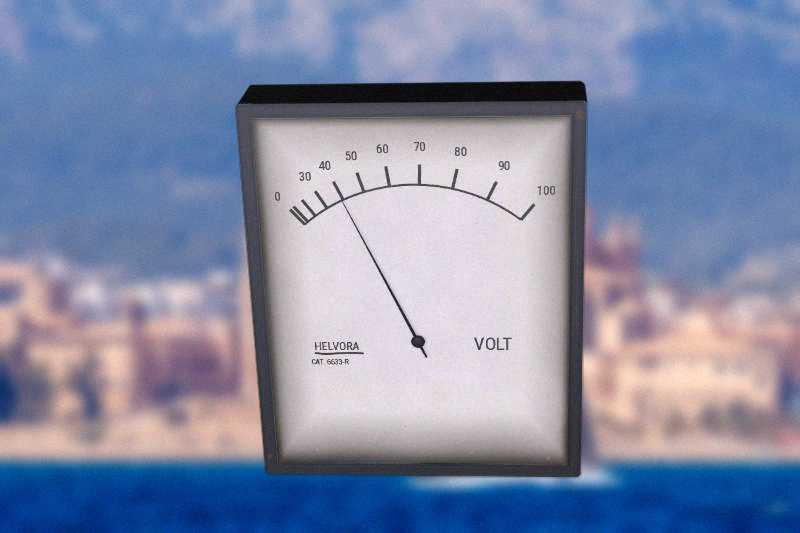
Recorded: 40,V
